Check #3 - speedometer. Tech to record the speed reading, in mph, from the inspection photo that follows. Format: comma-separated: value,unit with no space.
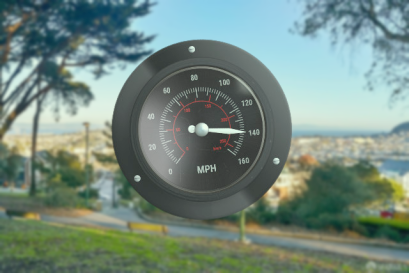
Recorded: 140,mph
